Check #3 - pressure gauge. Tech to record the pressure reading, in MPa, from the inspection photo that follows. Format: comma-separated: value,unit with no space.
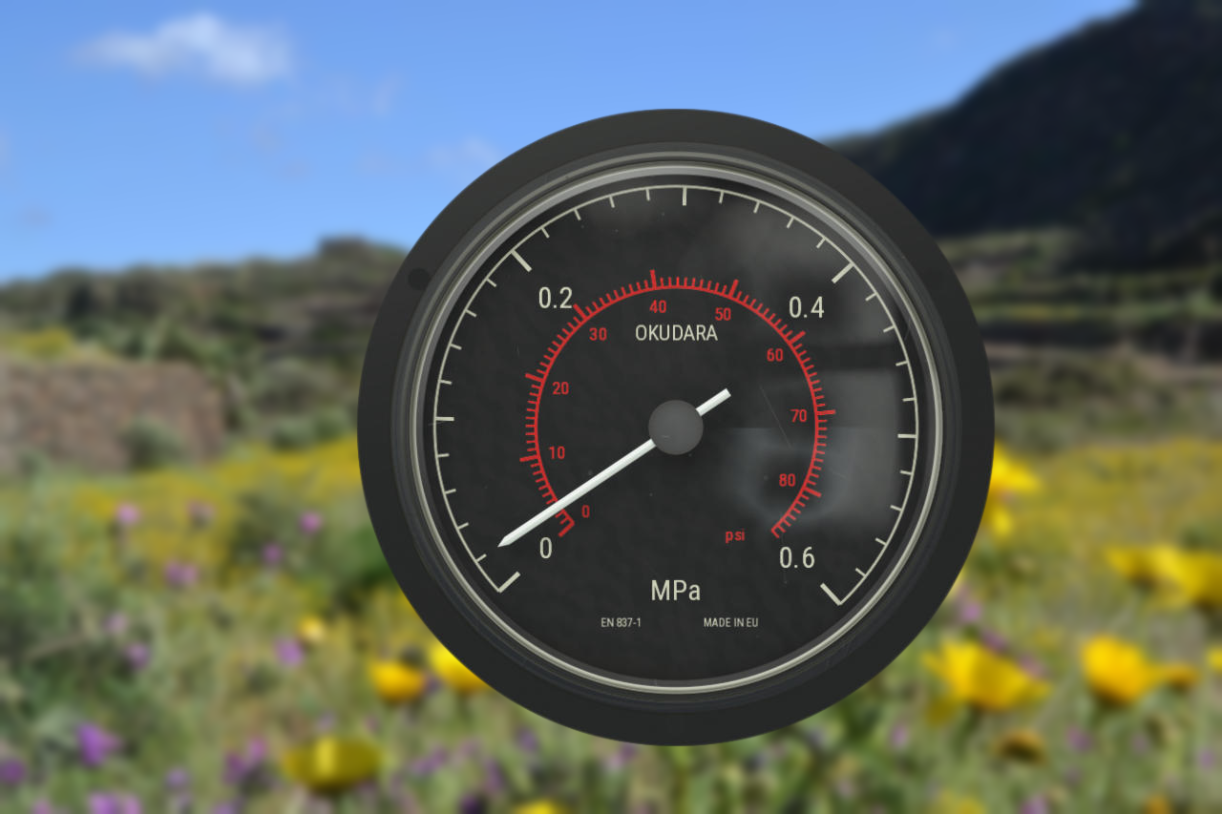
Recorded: 0.02,MPa
